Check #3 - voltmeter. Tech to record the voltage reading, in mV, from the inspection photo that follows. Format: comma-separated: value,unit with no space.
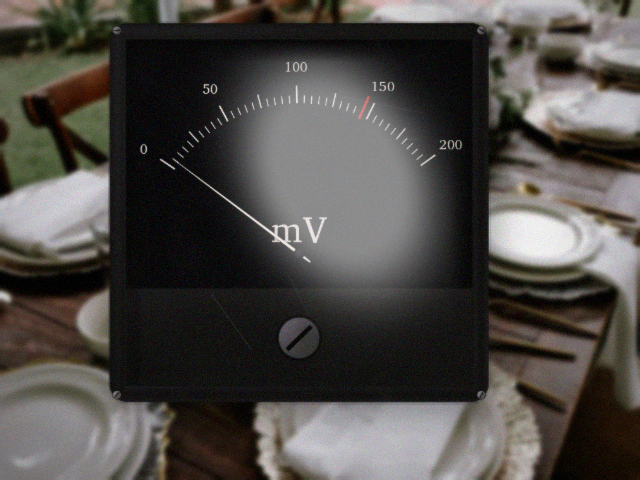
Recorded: 5,mV
